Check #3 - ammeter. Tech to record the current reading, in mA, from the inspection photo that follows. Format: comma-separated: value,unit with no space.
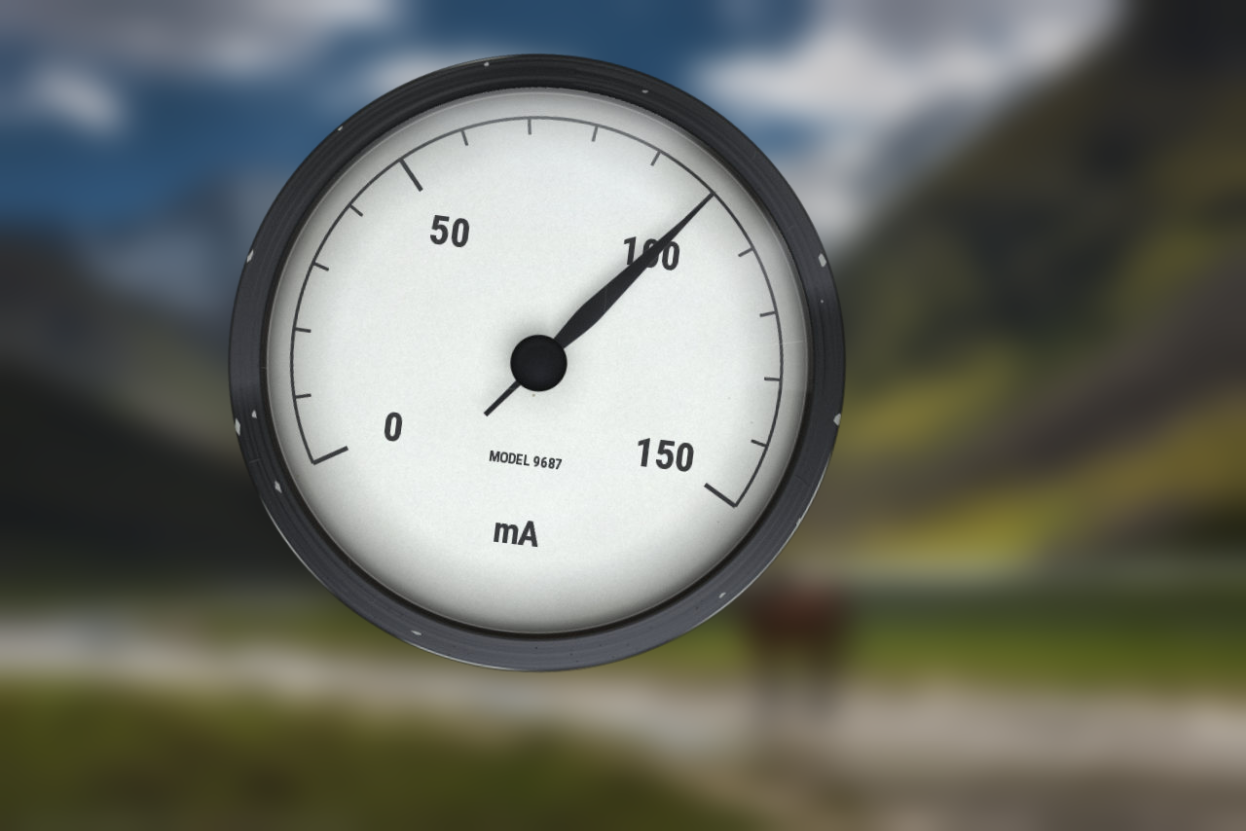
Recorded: 100,mA
